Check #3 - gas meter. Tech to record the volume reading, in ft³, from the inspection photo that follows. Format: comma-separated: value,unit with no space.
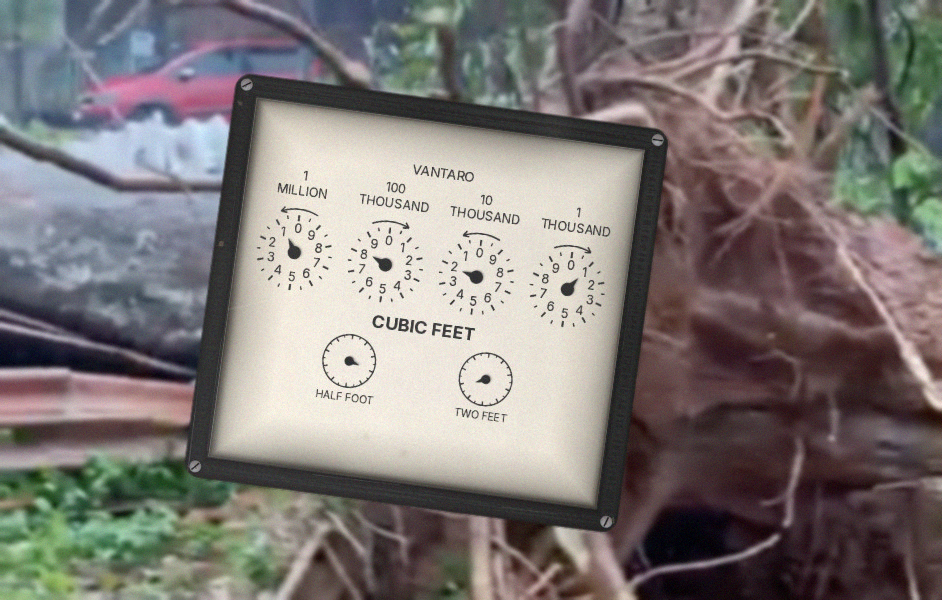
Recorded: 82100,ft³
